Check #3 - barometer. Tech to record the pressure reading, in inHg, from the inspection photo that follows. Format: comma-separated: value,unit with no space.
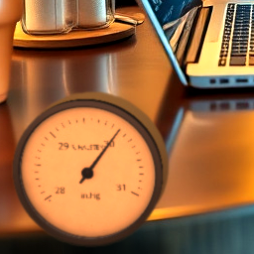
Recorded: 30,inHg
